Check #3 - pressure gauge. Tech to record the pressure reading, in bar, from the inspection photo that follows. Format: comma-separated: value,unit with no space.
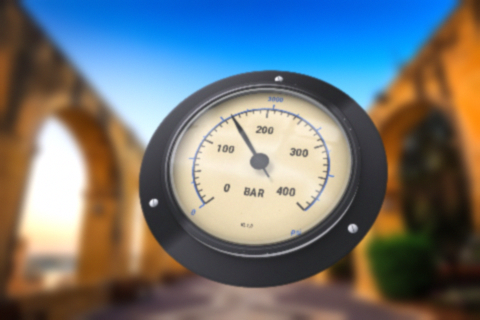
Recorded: 150,bar
